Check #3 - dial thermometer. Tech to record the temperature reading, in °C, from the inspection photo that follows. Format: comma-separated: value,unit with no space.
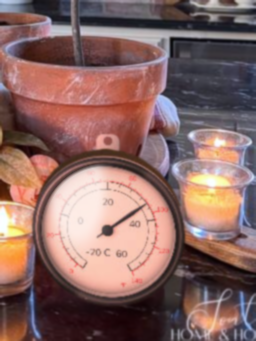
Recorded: 34,°C
